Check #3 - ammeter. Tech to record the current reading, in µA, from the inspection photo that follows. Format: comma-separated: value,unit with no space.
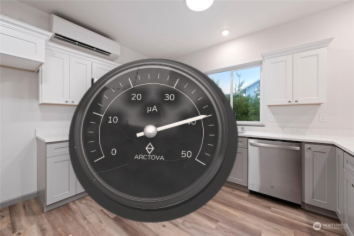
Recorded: 40,µA
